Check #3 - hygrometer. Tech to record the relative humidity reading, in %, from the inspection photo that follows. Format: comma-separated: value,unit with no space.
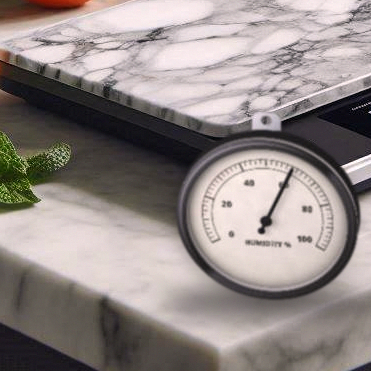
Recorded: 60,%
